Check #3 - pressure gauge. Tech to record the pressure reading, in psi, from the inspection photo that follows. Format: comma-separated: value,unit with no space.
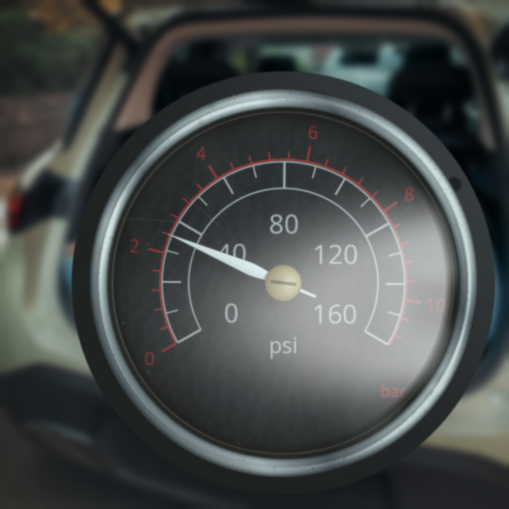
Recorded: 35,psi
